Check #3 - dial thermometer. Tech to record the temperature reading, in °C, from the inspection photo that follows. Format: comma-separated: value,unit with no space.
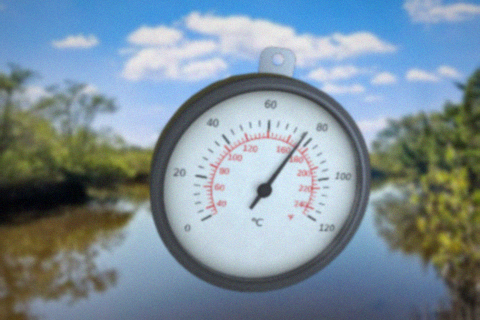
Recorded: 76,°C
